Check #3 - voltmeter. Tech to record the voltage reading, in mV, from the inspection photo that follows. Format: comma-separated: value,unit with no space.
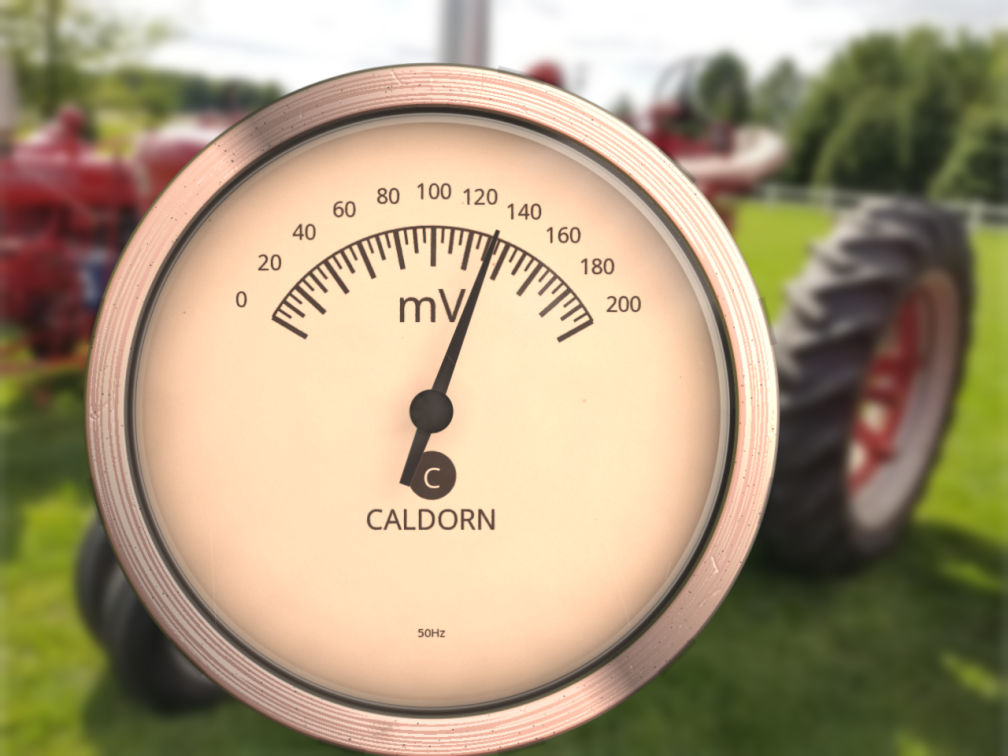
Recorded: 132.5,mV
